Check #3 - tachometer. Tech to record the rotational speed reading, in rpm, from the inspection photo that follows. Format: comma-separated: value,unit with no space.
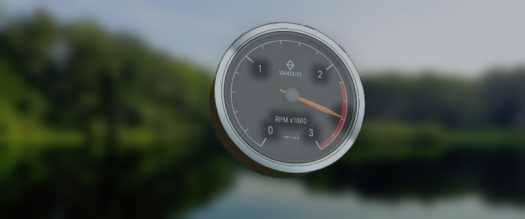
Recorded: 2600,rpm
